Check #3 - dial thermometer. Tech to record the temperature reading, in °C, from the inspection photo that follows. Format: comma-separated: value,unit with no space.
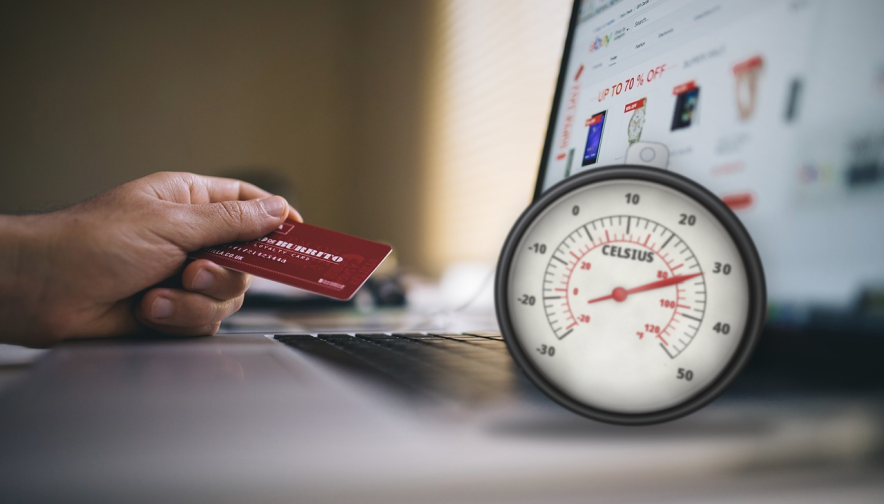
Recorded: 30,°C
